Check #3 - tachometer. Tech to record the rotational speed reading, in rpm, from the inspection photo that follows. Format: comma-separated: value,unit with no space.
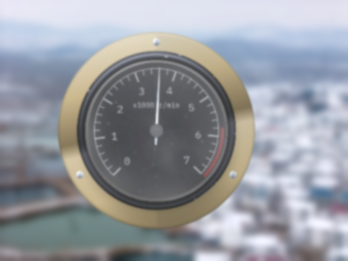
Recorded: 3600,rpm
